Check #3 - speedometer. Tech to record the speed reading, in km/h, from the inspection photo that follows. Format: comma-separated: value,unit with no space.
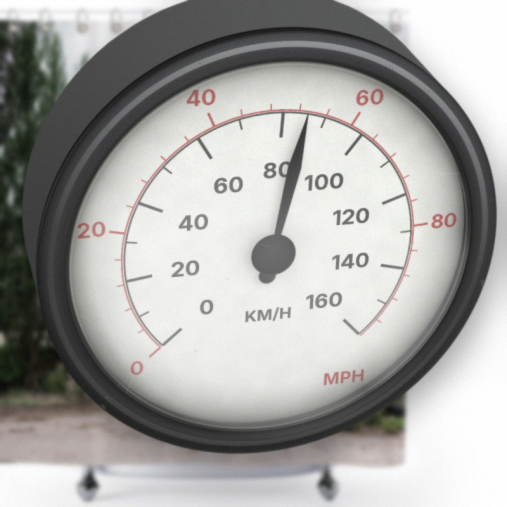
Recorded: 85,km/h
